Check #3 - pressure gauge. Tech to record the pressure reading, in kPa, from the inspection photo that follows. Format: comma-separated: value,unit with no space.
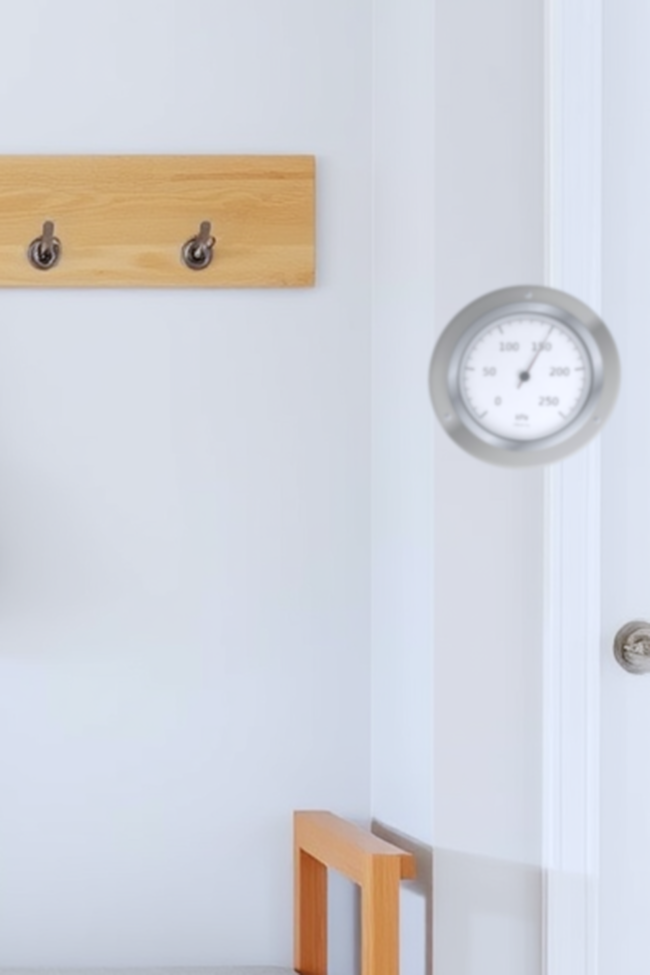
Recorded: 150,kPa
